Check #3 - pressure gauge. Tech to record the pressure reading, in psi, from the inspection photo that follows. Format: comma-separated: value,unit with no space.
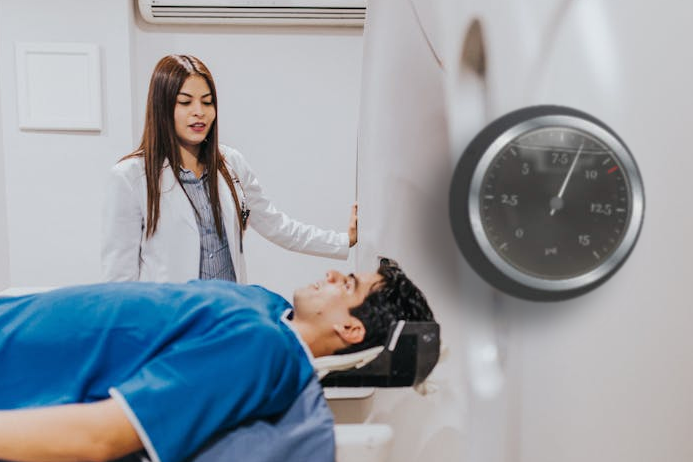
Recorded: 8.5,psi
